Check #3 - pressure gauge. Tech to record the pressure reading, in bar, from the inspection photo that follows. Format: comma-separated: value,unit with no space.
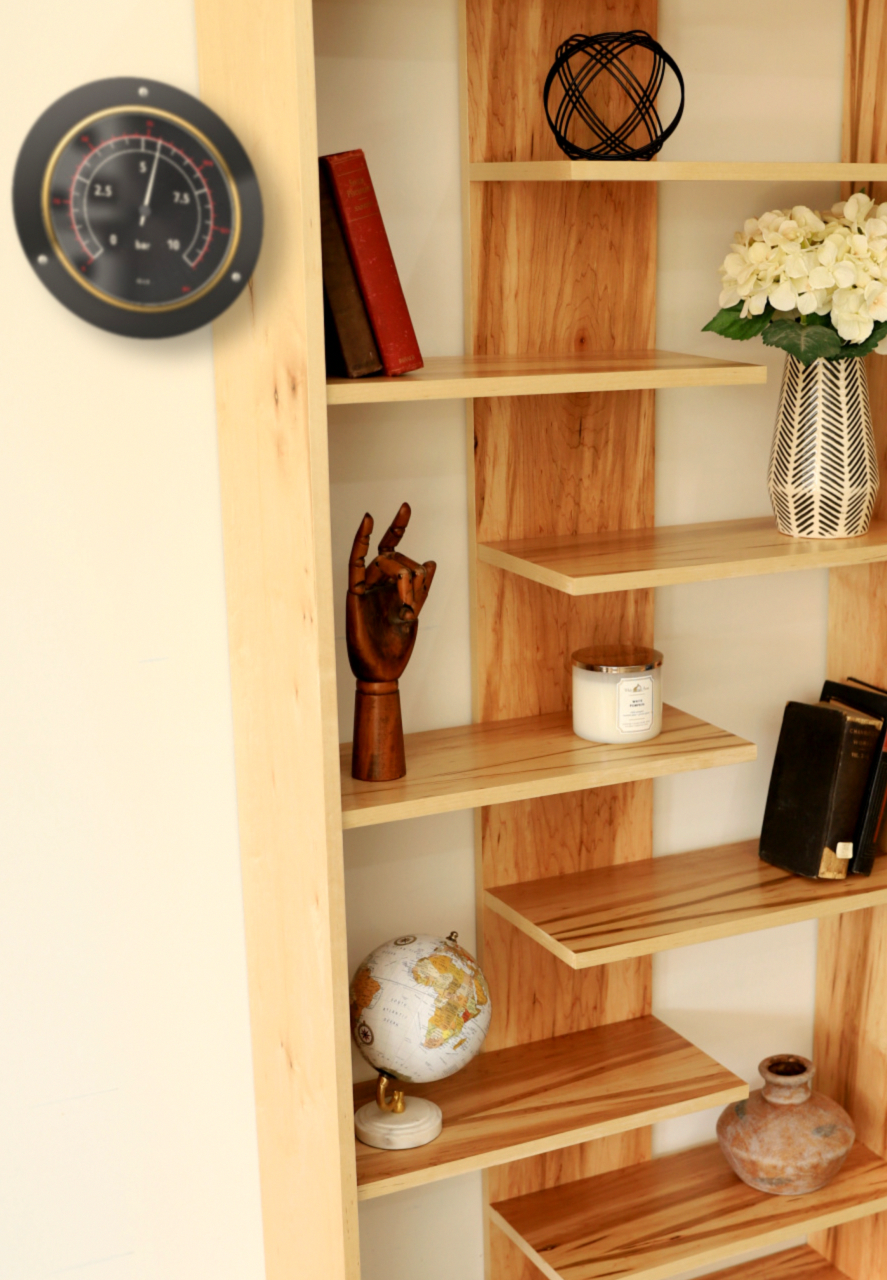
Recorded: 5.5,bar
